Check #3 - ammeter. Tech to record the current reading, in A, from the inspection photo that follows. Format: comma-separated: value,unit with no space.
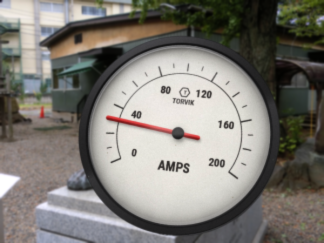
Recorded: 30,A
